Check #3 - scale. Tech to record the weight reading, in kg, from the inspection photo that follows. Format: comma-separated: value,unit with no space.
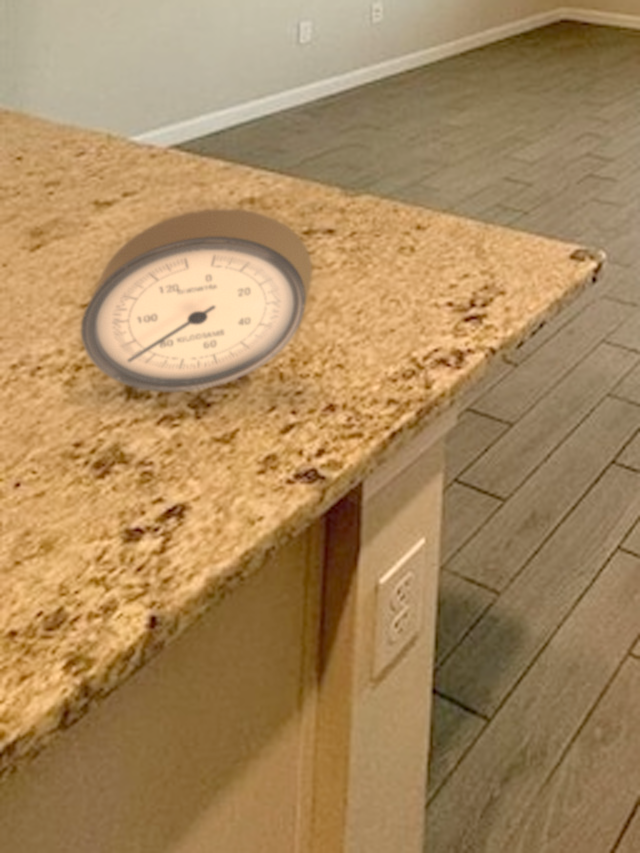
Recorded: 85,kg
